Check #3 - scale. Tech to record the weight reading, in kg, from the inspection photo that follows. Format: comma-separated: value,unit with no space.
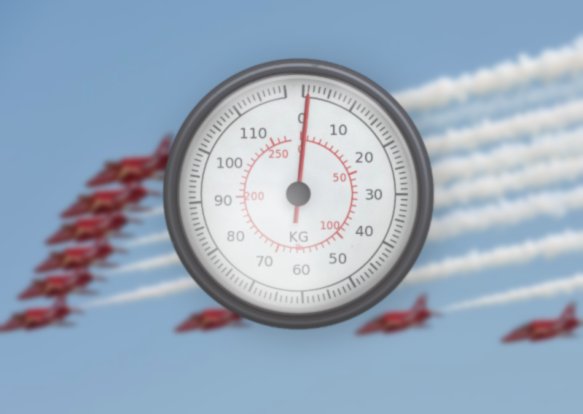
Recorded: 1,kg
